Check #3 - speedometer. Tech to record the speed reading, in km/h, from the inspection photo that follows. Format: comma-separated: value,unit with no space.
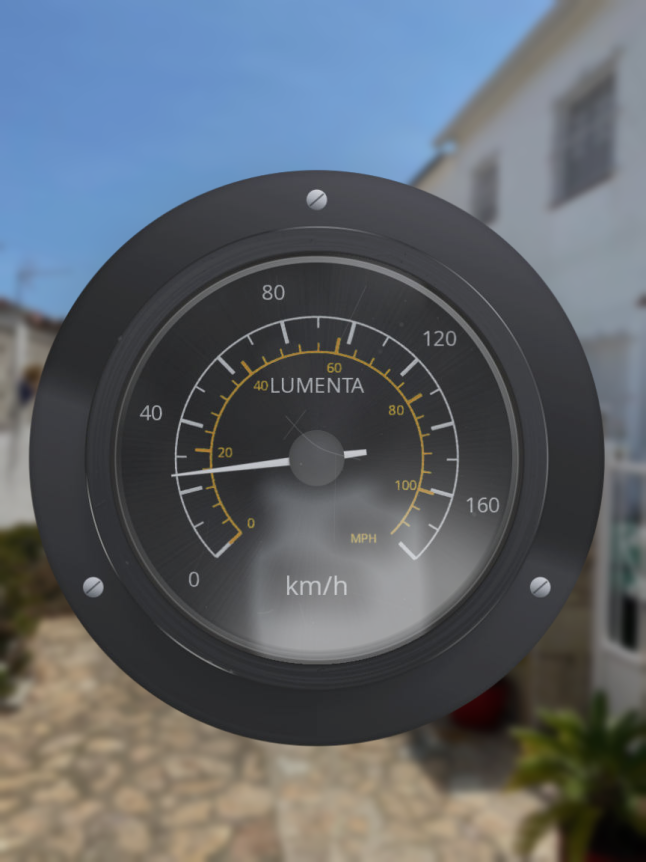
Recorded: 25,km/h
